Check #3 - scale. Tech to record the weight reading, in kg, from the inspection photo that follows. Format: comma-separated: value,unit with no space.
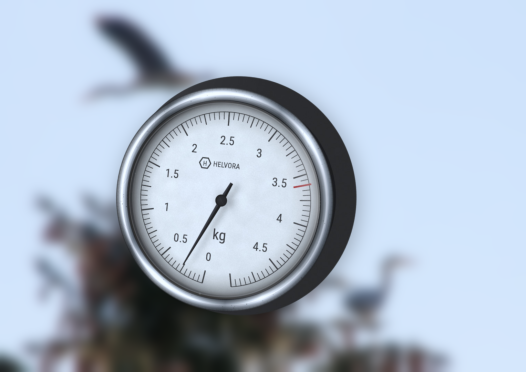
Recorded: 0.25,kg
